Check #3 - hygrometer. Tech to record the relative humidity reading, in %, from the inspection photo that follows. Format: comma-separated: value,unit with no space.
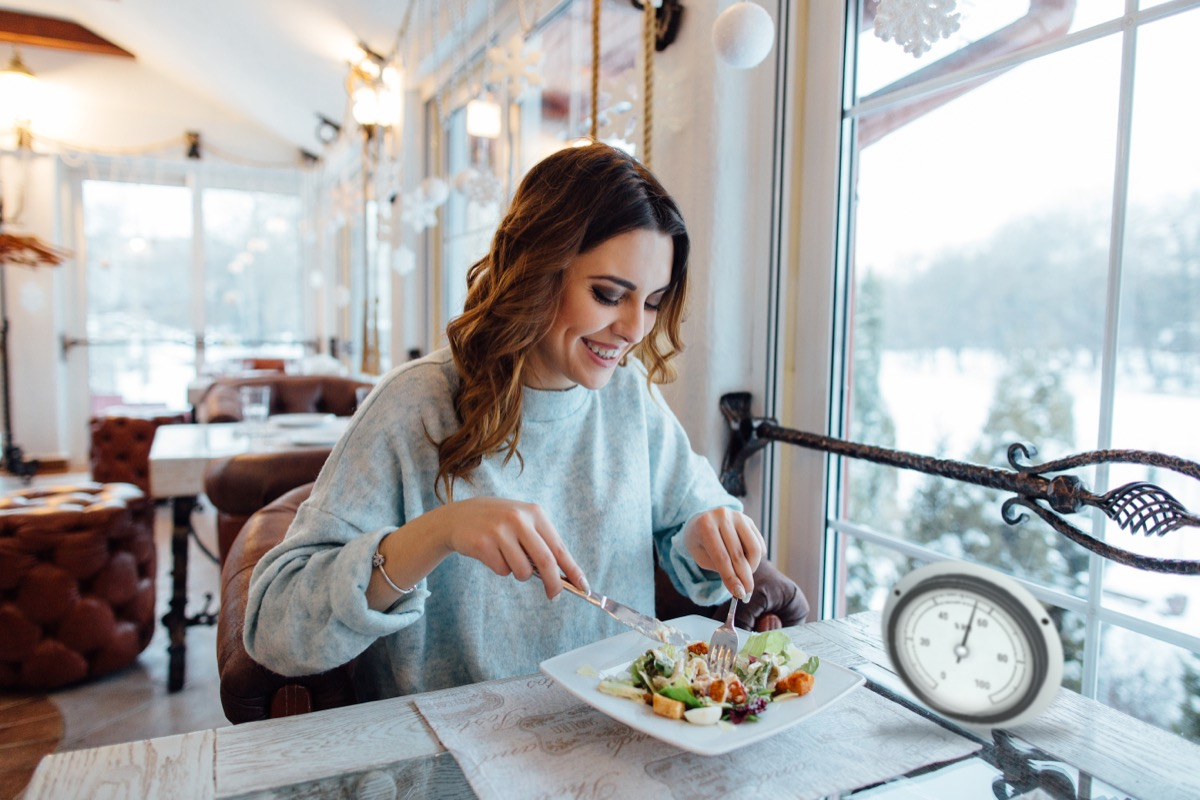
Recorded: 55,%
